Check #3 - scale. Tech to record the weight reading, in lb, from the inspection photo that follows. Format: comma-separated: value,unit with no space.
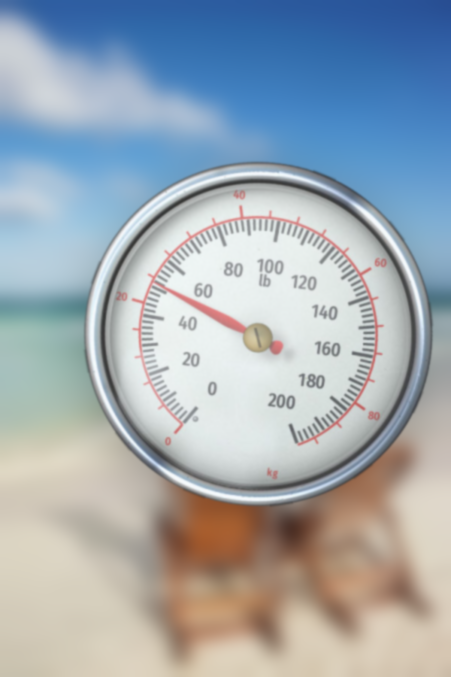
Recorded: 52,lb
